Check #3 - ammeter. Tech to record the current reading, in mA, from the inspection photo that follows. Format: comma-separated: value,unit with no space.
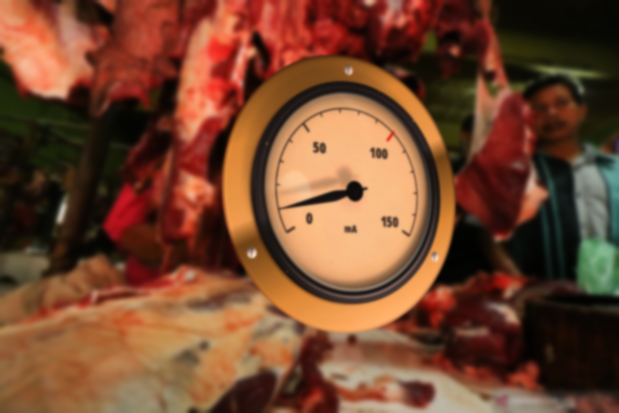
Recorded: 10,mA
